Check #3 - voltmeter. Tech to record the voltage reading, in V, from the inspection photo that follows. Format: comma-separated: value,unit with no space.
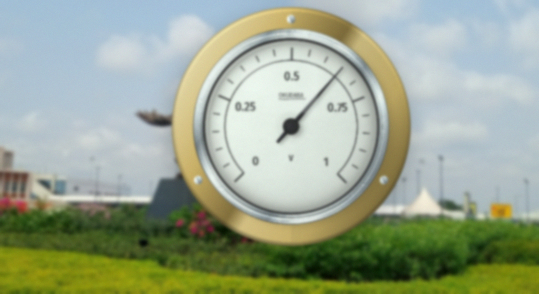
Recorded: 0.65,V
